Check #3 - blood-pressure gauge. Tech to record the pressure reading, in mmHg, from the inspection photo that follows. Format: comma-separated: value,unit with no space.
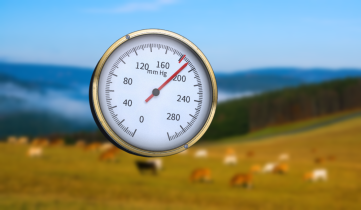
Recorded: 190,mmHg
